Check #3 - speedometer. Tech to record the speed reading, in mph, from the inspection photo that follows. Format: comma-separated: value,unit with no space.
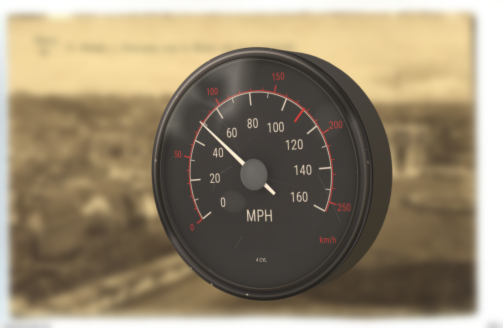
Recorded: 50,mph
